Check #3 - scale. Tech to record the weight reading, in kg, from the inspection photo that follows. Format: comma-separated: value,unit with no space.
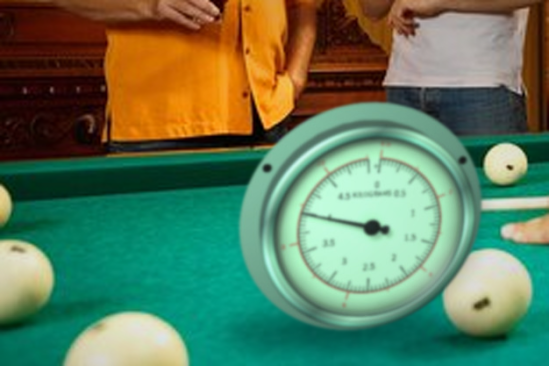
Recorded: 4,kg
